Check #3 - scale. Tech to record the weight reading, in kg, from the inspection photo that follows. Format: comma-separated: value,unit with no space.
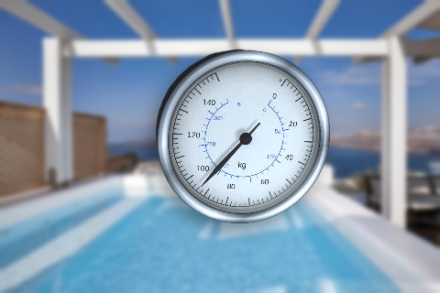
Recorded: 94,kg
